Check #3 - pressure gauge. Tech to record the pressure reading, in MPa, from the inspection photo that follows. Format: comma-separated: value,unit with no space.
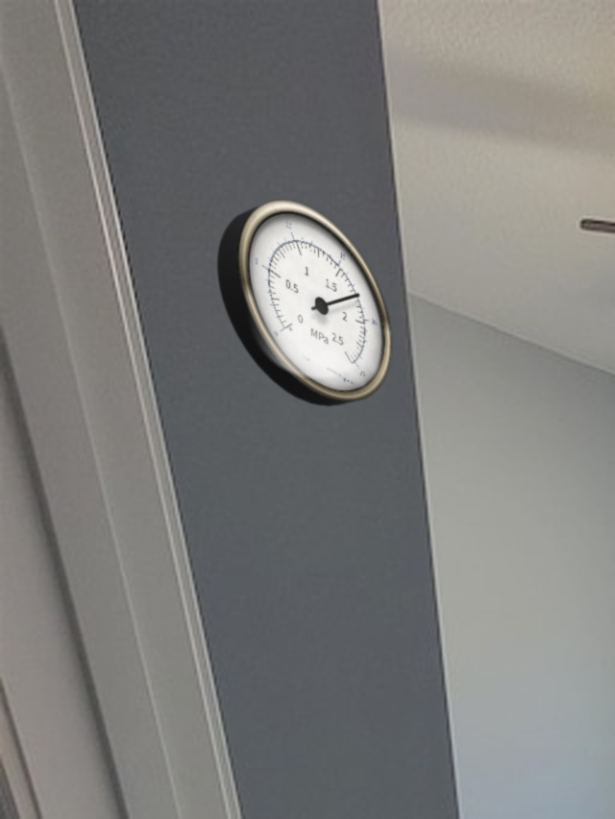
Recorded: 1.75,MPa
